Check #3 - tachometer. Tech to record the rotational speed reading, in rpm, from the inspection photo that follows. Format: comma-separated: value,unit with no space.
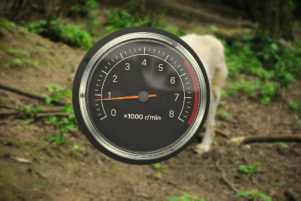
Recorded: 800,rpm
